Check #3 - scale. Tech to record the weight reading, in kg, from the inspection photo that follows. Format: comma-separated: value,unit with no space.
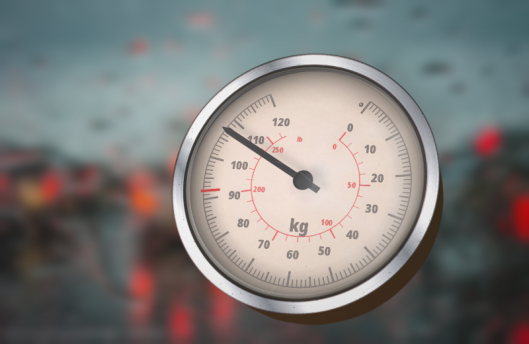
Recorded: 107,kg
